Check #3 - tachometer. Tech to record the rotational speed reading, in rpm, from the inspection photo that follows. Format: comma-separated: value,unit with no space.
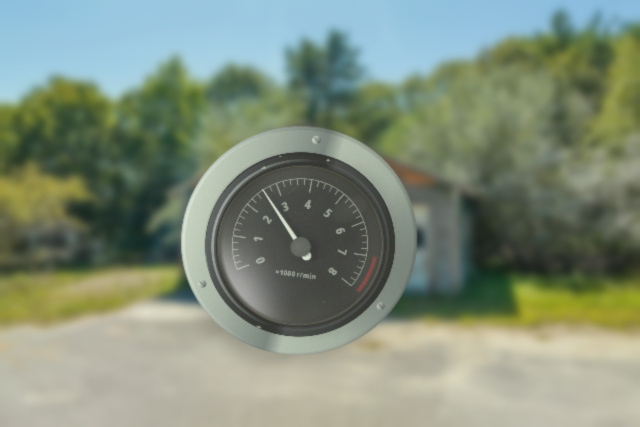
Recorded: 2600,rpm
